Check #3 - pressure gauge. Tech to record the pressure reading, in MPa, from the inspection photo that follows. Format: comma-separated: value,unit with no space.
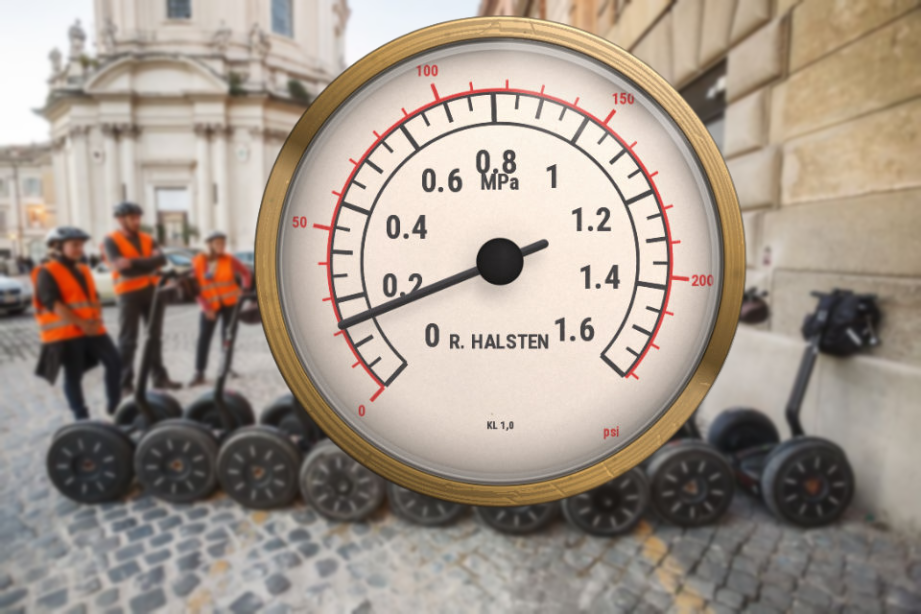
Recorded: 0.15,MPa
